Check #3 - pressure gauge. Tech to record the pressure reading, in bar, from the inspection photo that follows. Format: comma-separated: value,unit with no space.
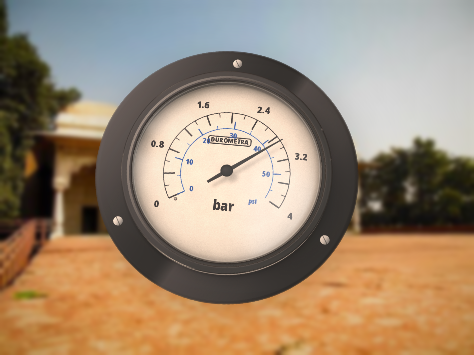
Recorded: 2.9,bar
